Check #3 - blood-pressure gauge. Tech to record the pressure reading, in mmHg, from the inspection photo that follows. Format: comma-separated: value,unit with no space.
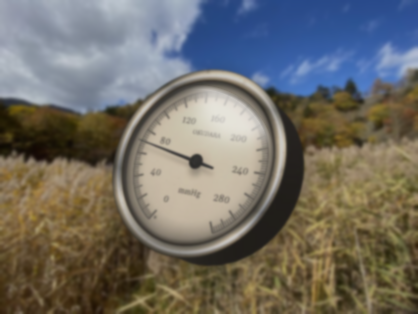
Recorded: 70,mmHg
